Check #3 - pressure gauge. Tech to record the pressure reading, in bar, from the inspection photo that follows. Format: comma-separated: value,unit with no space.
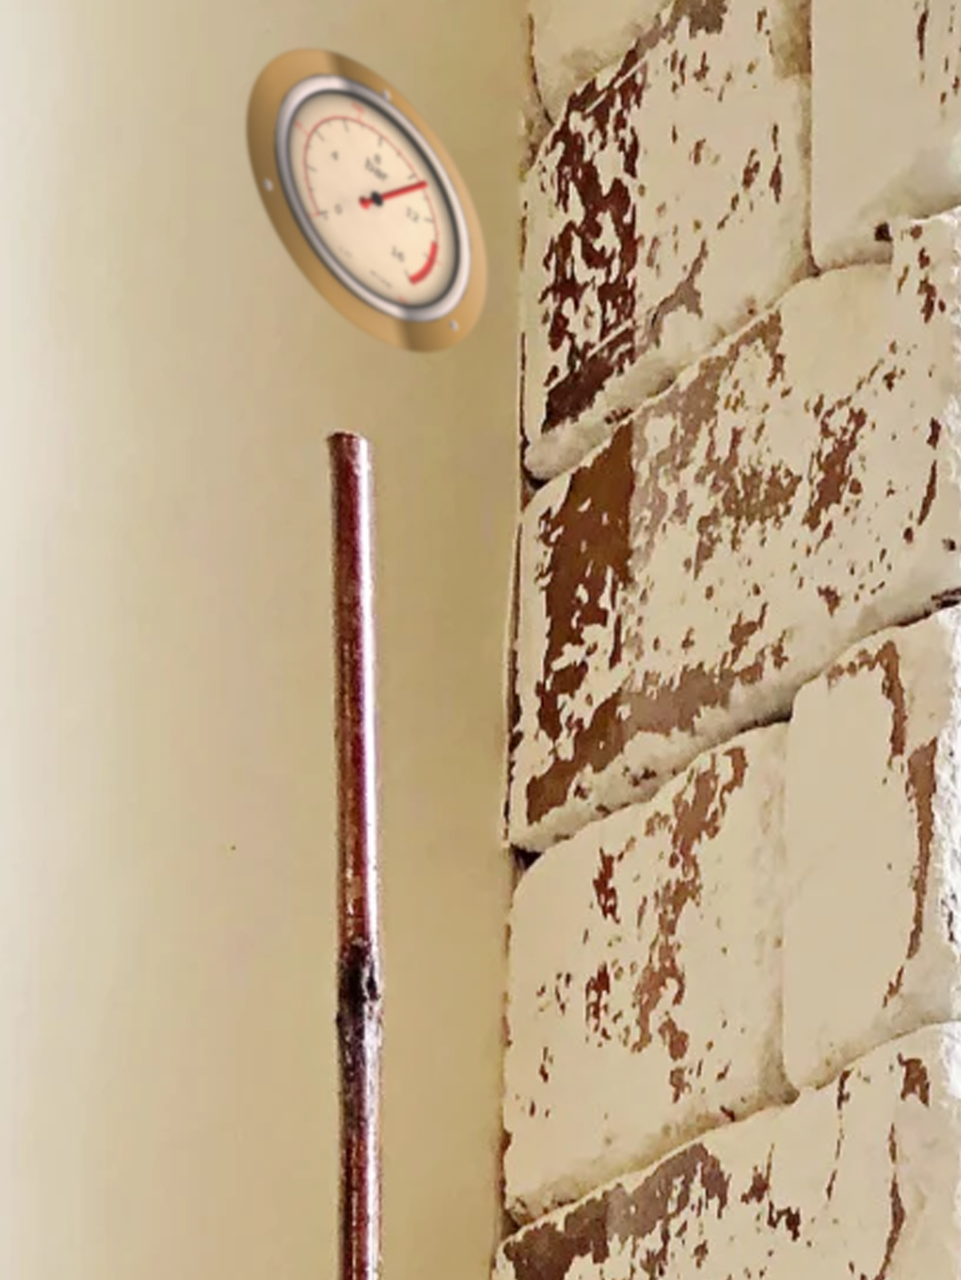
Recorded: 10.5,bar
